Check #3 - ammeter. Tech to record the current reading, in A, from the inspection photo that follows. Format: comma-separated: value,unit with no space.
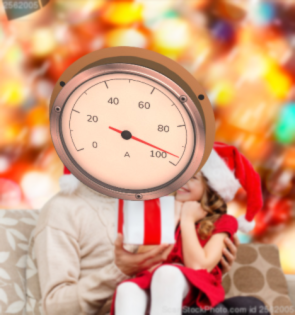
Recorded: 95,A
